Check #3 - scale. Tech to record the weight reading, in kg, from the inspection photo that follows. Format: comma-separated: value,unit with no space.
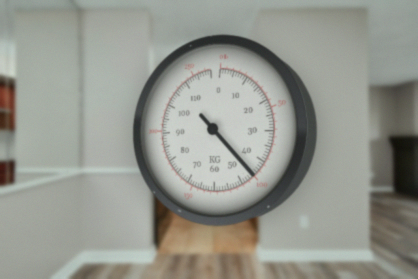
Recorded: 45,kg
